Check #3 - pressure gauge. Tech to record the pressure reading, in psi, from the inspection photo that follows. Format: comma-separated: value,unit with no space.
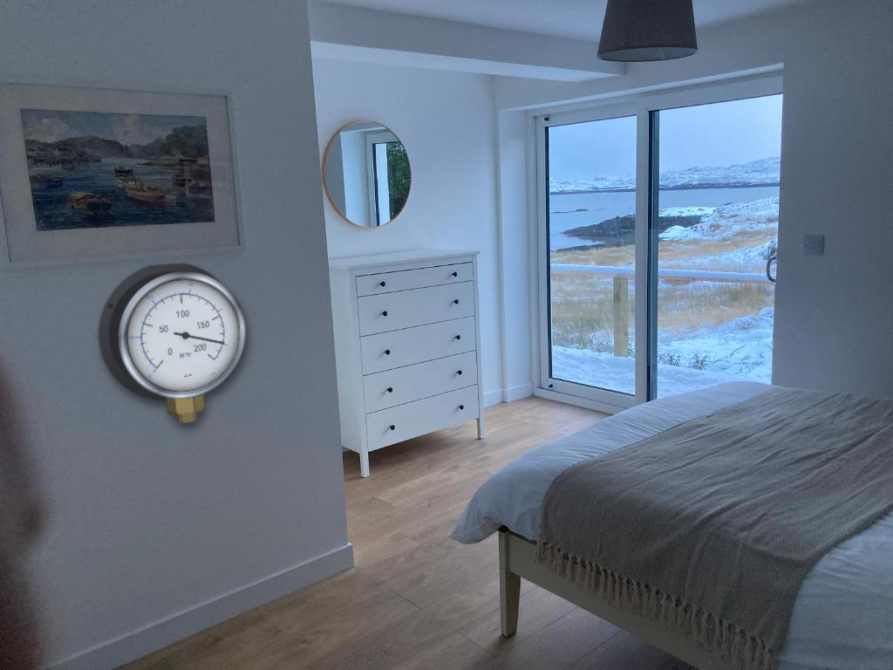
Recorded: 180,psi
